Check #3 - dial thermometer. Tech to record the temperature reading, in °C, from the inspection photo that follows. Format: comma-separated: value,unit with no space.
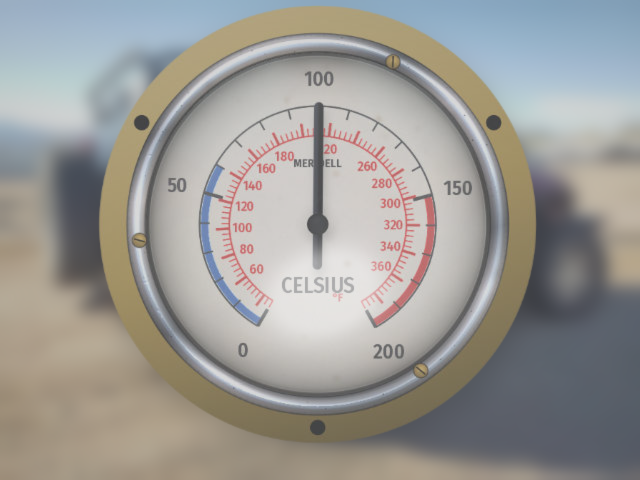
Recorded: 100,°C
